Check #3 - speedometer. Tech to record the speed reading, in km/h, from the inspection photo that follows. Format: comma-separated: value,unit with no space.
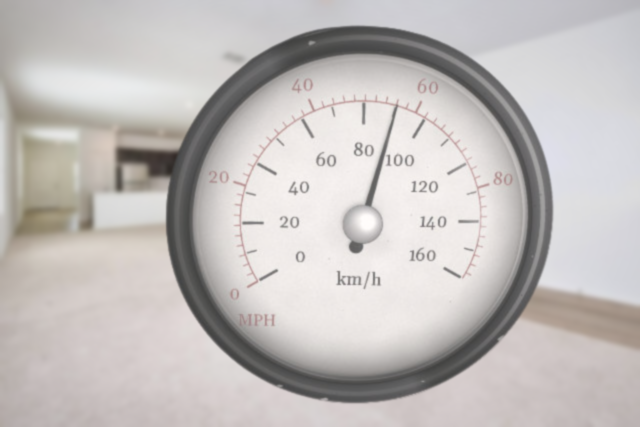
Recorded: 90,km/h
